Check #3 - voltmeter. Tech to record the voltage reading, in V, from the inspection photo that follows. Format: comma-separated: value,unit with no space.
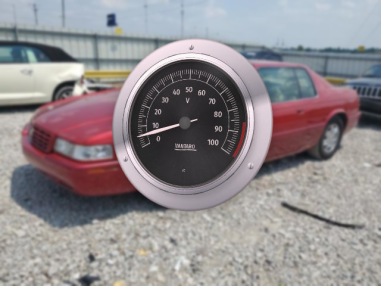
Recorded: 5,V
